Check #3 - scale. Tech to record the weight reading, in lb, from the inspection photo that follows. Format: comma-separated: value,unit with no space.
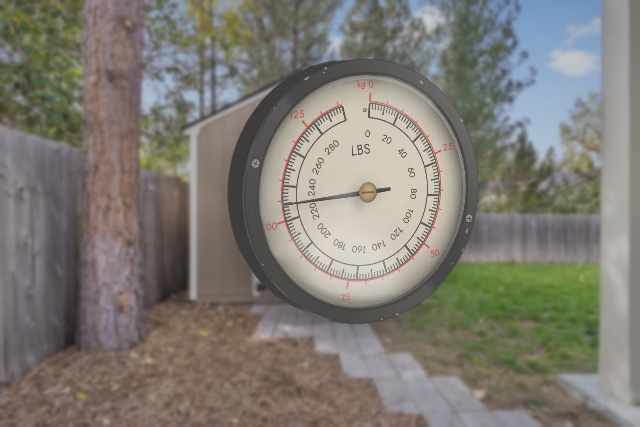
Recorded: 230,lb
